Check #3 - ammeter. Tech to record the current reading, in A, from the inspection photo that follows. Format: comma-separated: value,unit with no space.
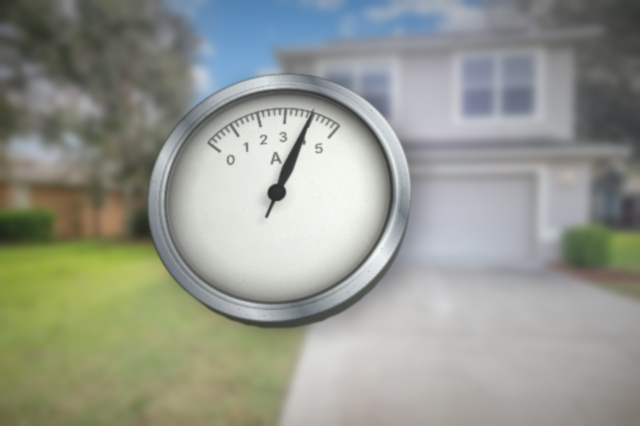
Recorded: 4,A
